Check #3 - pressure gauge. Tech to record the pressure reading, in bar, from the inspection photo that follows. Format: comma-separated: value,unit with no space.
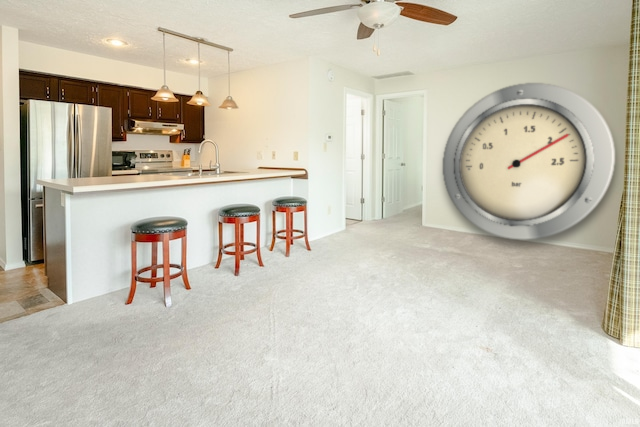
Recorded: 2.1,bar
